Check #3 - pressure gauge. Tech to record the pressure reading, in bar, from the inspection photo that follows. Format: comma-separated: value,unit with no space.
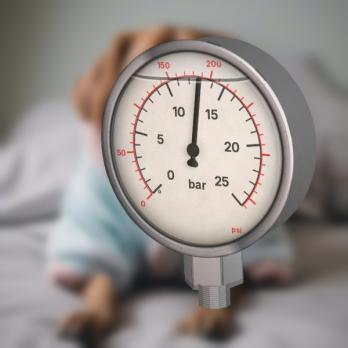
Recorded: 13,bar
